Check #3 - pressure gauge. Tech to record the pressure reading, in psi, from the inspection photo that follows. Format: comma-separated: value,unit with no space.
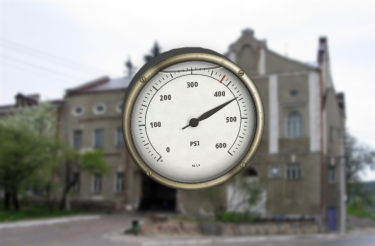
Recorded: 440,psi
